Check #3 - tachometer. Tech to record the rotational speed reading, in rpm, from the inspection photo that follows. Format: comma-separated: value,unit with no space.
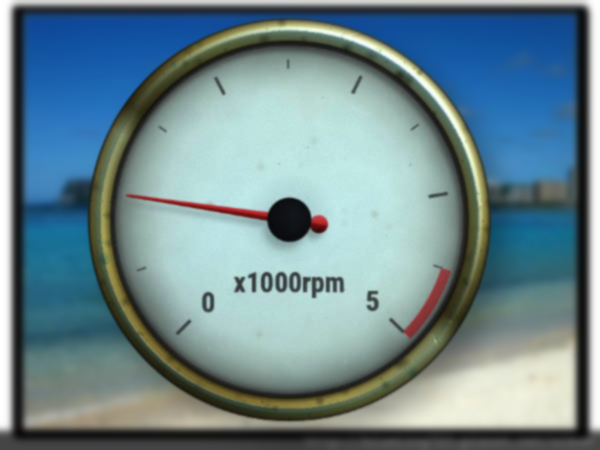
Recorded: 1000,rpm
